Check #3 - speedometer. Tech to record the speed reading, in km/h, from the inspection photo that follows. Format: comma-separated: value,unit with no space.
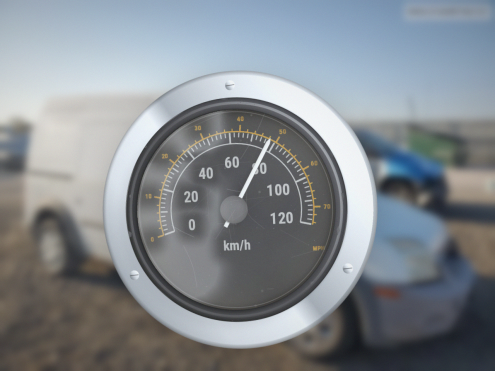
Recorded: 78,km/h
